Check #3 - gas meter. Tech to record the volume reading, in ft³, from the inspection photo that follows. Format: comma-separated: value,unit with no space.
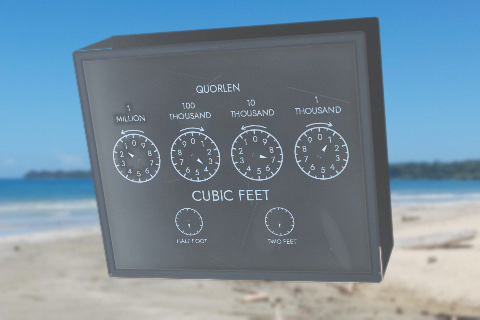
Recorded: 137100,ft³
